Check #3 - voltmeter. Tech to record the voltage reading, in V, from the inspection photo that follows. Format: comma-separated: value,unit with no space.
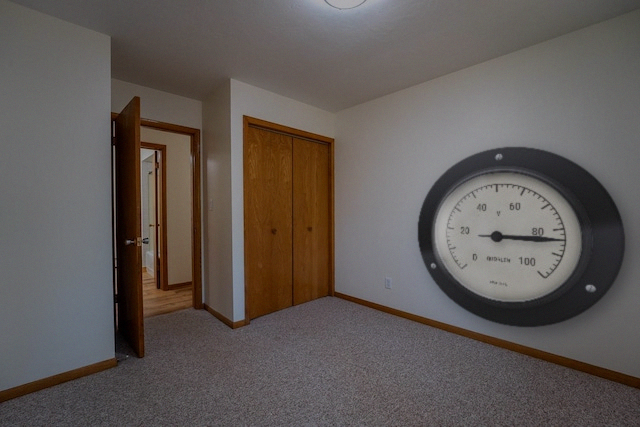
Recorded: 84,V
